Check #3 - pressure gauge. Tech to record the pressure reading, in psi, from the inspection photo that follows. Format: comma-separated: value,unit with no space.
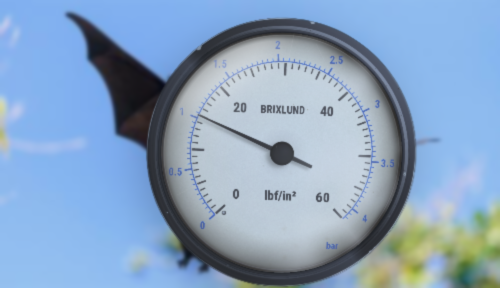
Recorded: 15,psi
